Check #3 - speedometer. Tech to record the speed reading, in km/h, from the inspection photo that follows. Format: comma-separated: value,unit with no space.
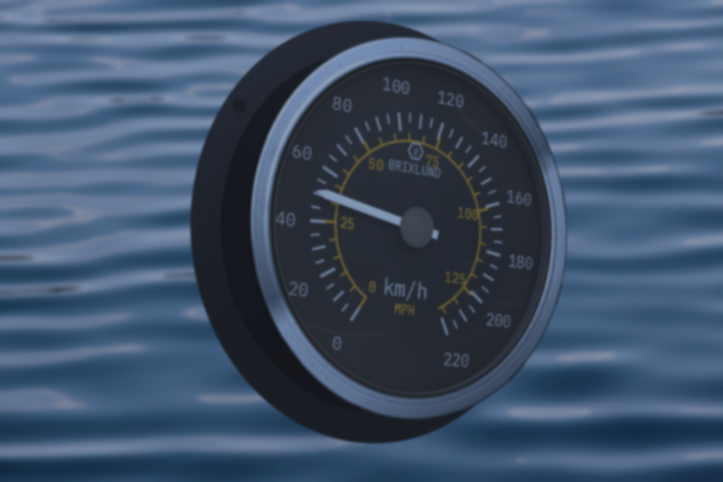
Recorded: 50,km/h
